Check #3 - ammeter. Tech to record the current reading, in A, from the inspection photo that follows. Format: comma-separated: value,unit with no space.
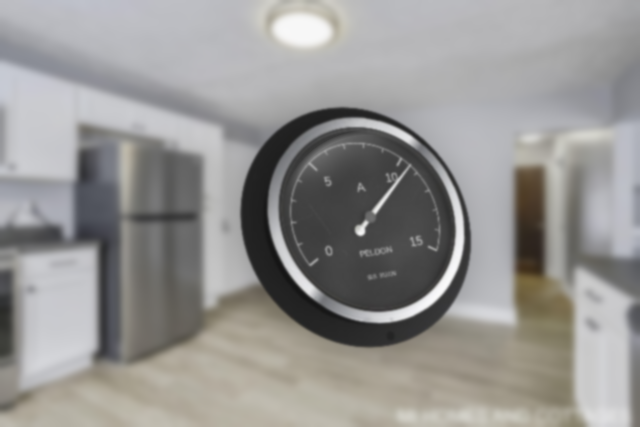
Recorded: 10.5,A
